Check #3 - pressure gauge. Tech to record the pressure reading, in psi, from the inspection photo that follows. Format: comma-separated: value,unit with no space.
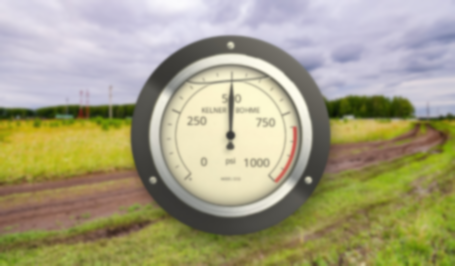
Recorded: 500,psi
